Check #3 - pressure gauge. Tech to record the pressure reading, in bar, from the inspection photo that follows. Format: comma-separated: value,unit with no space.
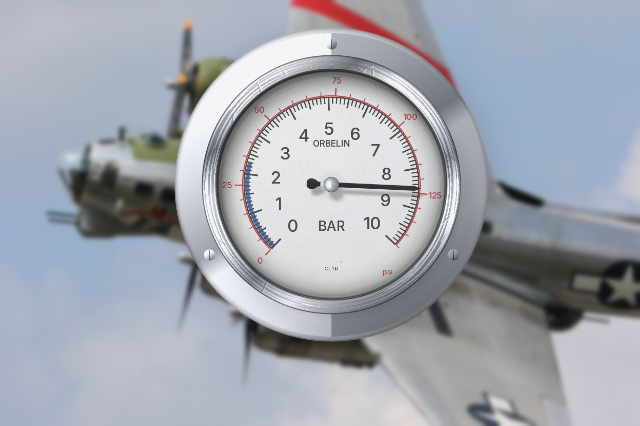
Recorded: 8.5,bar
